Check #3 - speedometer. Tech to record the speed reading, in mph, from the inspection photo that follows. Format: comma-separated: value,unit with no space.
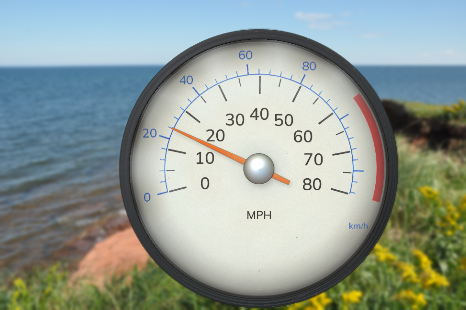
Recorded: 15,mph
